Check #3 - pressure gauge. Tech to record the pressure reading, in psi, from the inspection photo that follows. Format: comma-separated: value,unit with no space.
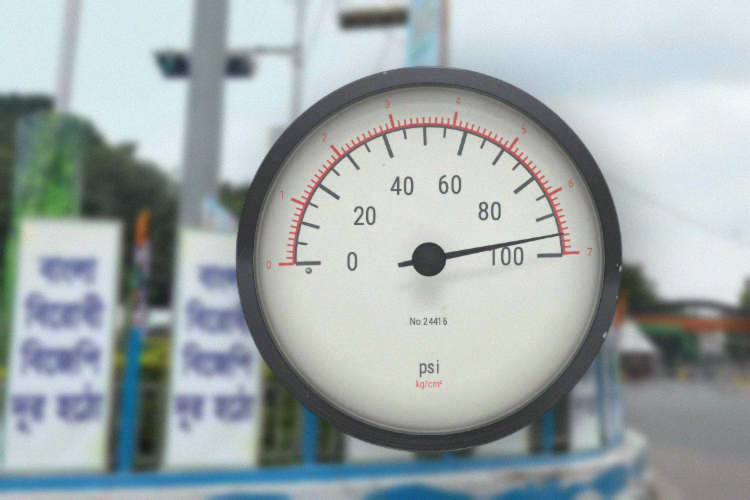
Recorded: 95,psi
